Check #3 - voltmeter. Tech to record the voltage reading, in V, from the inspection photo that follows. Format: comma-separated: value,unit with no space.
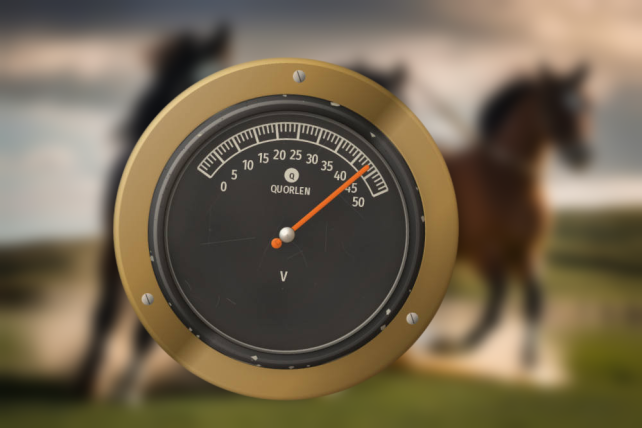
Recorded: 43,V
